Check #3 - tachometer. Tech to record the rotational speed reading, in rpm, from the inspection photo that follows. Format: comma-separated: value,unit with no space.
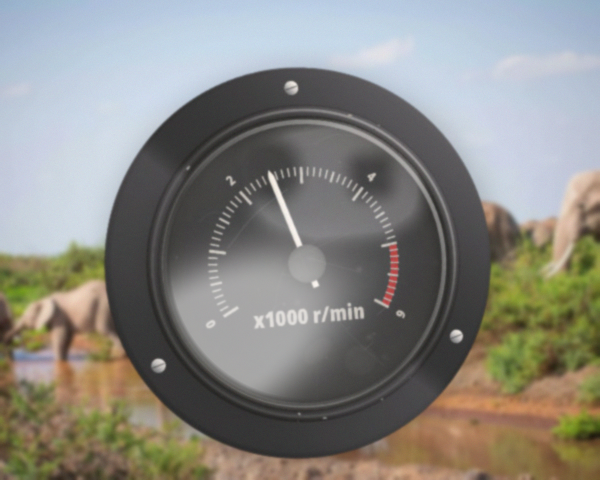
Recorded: 2500,rpm
